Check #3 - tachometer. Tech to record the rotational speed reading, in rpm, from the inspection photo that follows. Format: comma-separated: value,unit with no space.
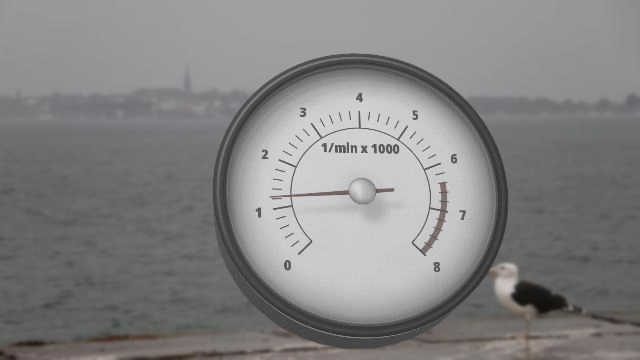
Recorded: 1200,rpm
